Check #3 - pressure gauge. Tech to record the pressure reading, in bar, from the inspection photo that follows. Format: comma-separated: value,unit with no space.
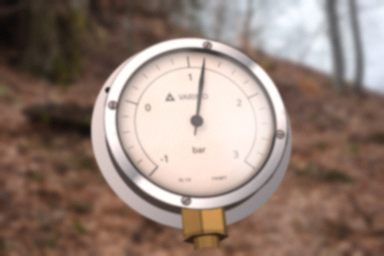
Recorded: 1.2,bar
